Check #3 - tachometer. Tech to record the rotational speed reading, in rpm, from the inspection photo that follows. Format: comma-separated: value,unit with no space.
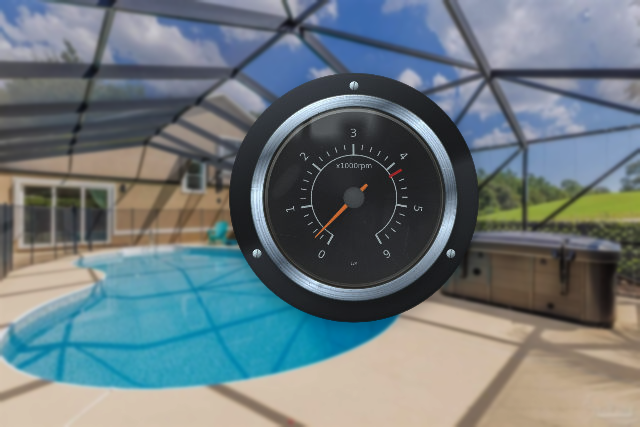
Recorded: 300,rpm
